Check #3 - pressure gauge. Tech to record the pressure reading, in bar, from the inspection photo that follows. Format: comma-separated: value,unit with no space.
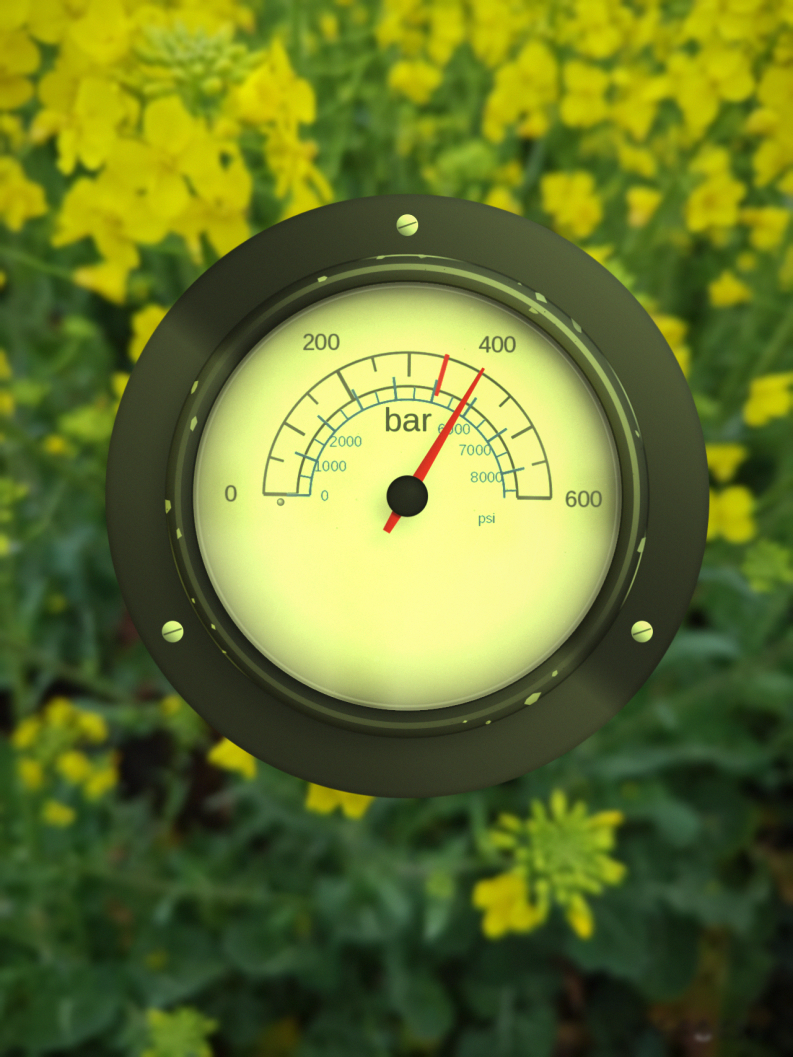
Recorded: 400,bar
